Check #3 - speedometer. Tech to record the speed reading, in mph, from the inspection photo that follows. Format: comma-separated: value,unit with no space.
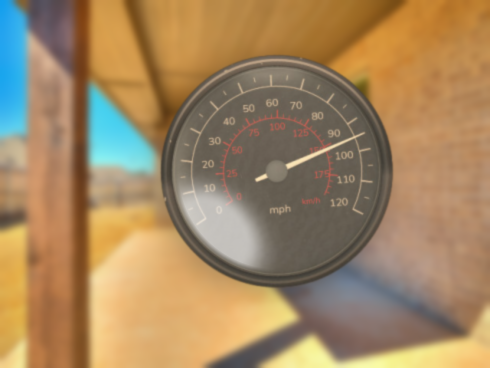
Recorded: 95,mph
